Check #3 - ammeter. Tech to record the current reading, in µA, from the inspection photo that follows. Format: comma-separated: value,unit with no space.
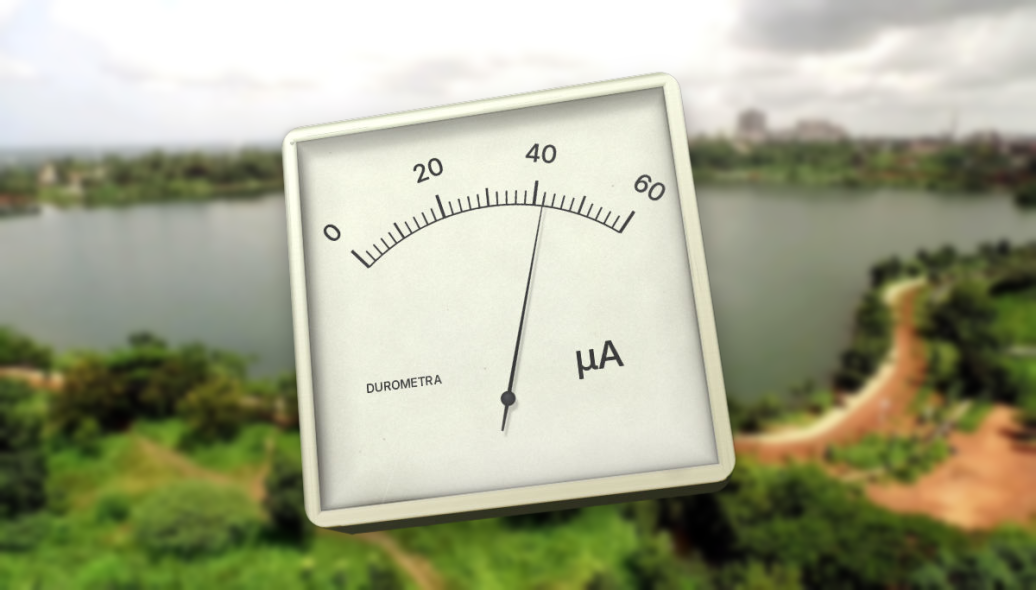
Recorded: 42,µA
